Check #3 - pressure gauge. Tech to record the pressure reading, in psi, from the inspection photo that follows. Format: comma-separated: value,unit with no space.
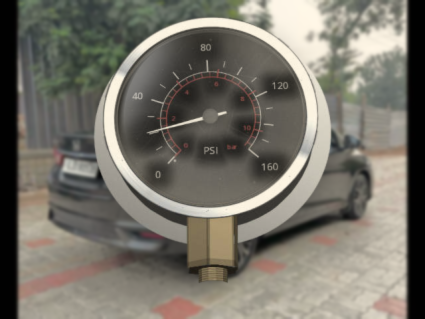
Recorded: 20,psi
